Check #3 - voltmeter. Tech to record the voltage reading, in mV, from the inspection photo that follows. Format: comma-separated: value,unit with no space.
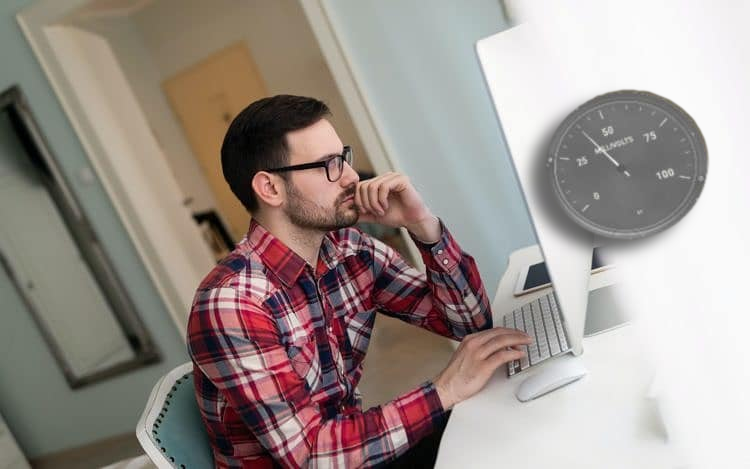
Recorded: 40,mV
